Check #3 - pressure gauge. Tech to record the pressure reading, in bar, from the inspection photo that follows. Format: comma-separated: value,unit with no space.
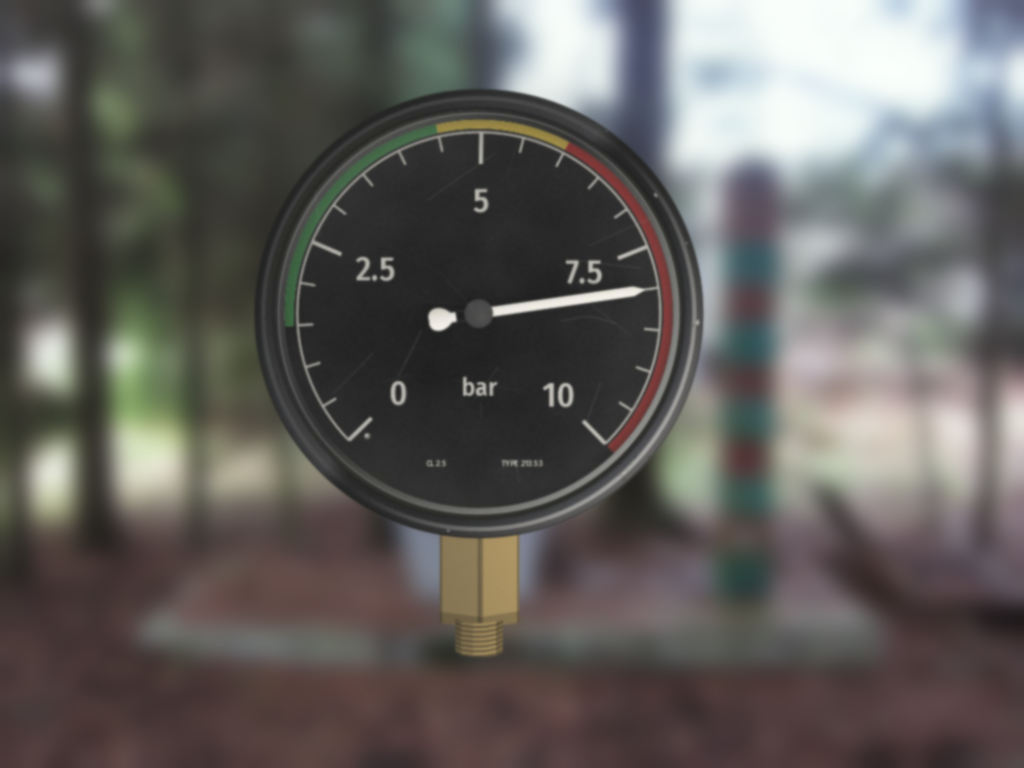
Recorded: 8,bar
